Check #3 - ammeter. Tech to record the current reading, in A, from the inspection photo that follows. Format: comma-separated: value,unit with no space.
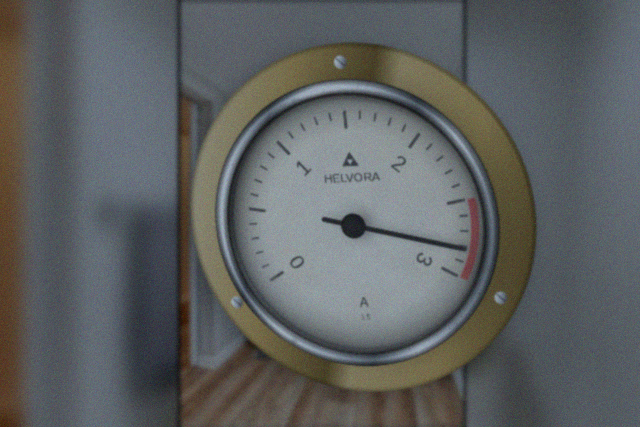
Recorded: 2.8,A
